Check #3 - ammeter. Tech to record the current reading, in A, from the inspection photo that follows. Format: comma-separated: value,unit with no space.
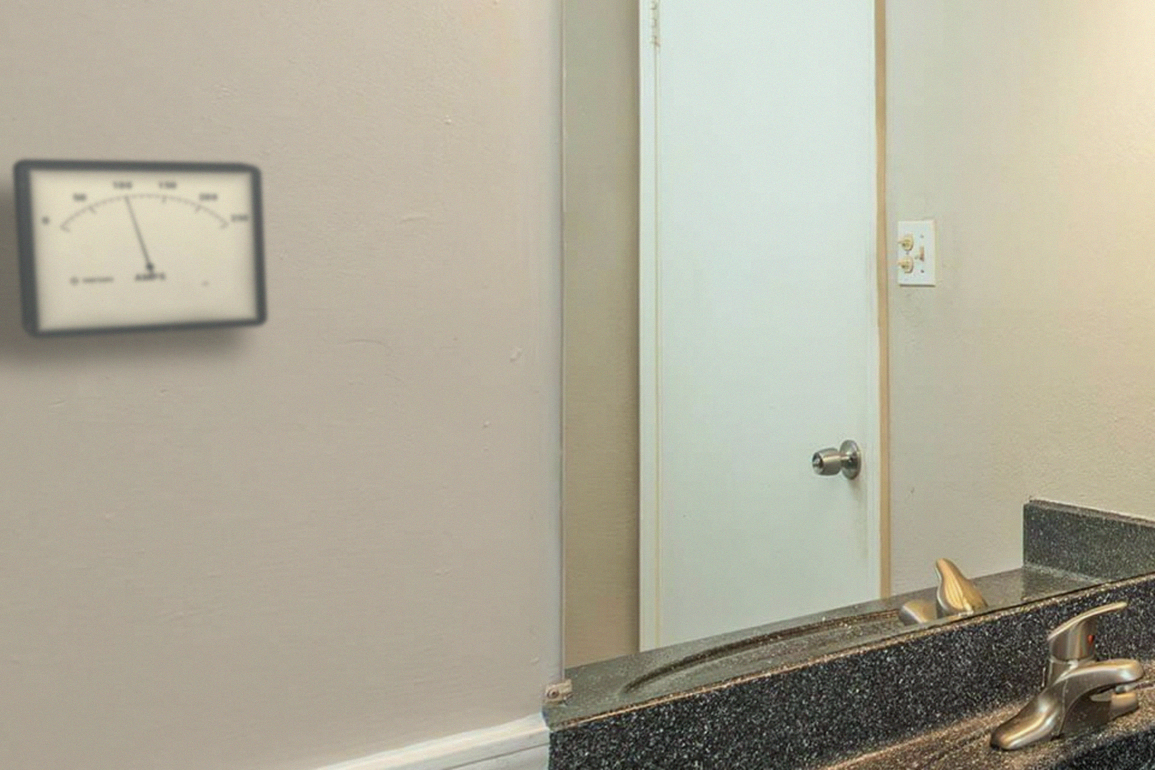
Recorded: 100,A
